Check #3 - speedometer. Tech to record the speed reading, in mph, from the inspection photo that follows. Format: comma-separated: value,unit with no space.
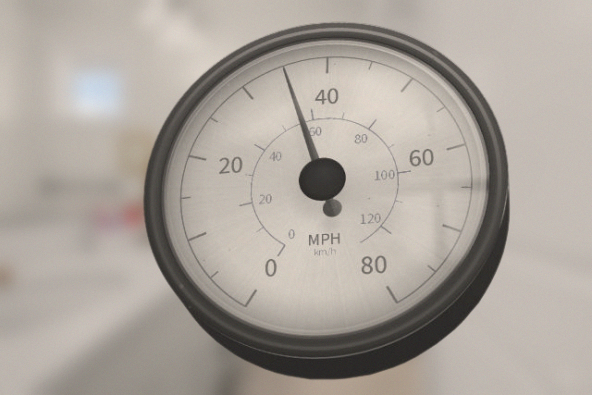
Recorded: 35,mph
